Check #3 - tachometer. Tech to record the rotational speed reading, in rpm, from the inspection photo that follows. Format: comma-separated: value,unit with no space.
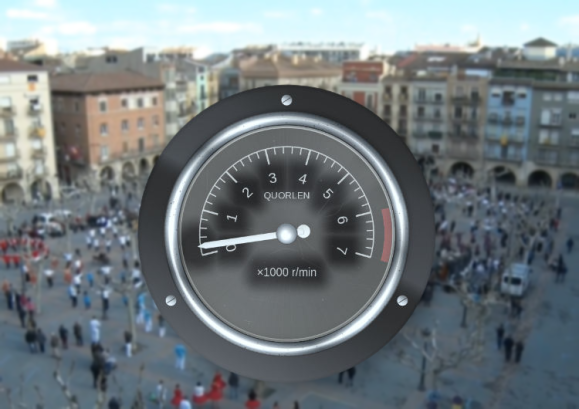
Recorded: 200,rpm
